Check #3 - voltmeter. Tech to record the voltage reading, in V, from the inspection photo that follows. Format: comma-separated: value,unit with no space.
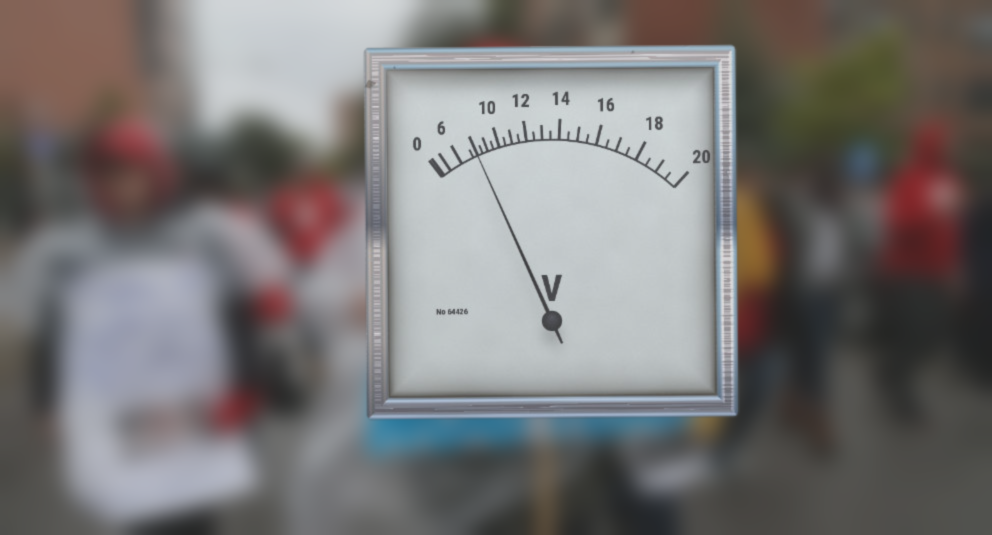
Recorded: 8,V
